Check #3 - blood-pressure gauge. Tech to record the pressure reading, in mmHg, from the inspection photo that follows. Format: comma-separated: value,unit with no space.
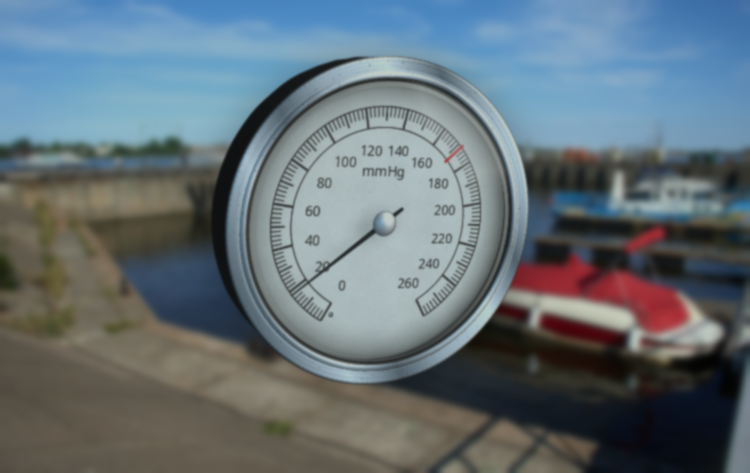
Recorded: 20,mmHg
